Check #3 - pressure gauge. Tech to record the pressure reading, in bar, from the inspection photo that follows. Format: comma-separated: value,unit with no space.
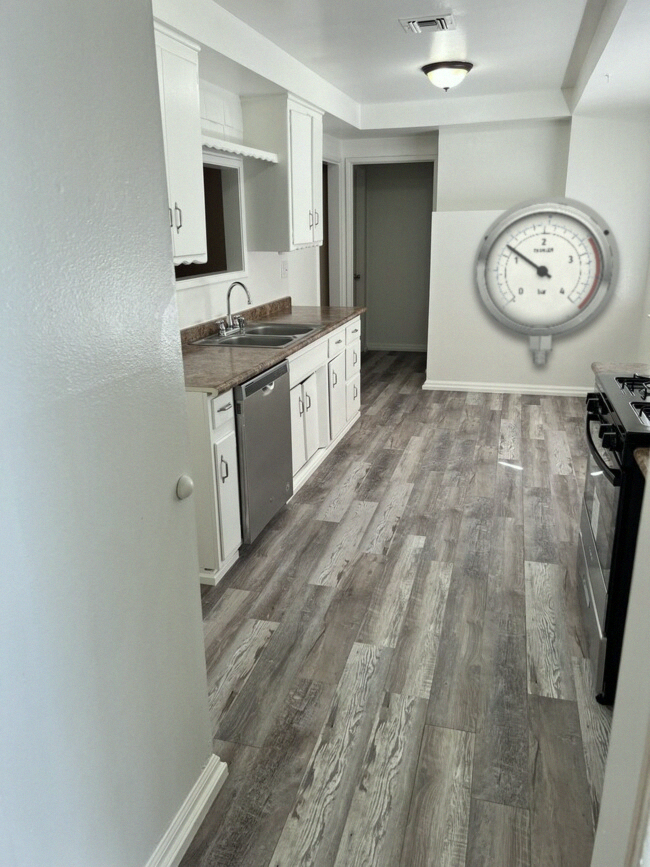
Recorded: 1.2,bar
